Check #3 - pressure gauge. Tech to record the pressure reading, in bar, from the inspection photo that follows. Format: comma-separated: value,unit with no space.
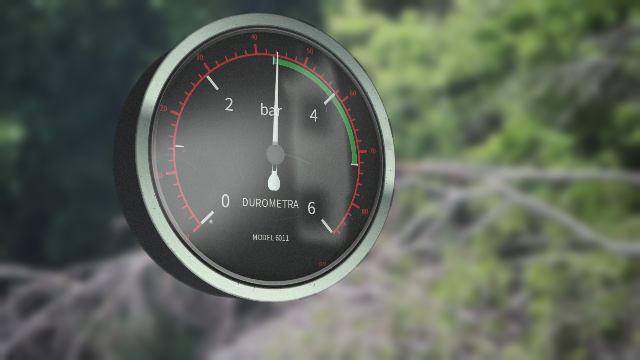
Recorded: 3,bar
